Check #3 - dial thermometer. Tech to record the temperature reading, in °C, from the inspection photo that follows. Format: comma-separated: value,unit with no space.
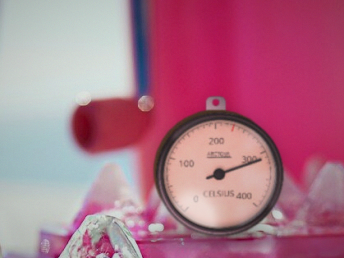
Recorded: 310,°C
